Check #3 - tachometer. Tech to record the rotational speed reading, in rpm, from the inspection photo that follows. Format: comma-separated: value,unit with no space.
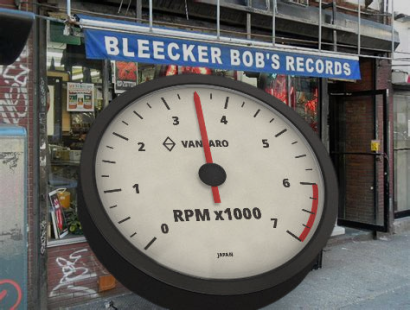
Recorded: 3500,rpm
